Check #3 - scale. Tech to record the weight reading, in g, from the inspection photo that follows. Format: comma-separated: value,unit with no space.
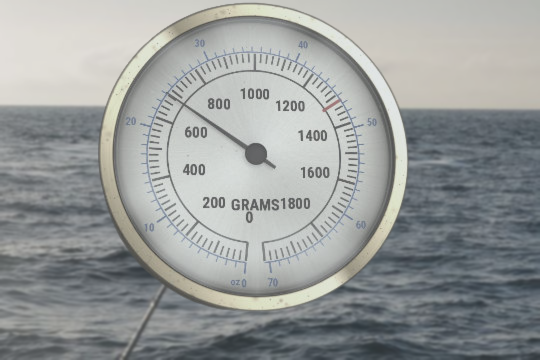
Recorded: 680,g
